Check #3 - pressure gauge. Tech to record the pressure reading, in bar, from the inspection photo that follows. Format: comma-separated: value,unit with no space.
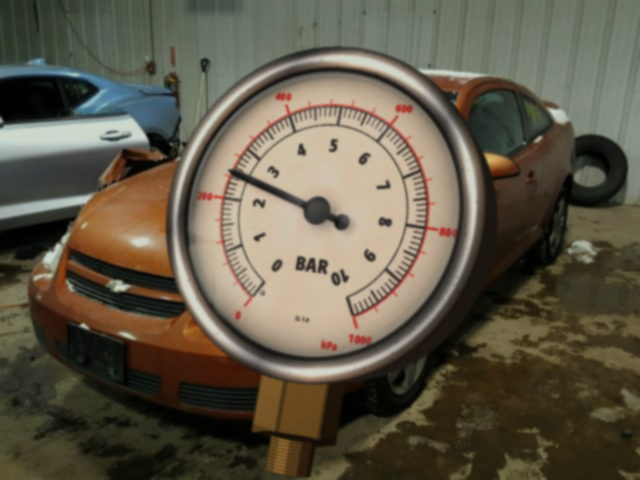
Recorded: 2.5,bar
